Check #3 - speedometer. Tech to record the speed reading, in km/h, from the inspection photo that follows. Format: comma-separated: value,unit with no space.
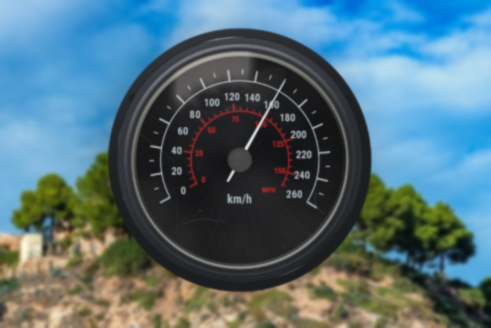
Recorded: 160,km/h
